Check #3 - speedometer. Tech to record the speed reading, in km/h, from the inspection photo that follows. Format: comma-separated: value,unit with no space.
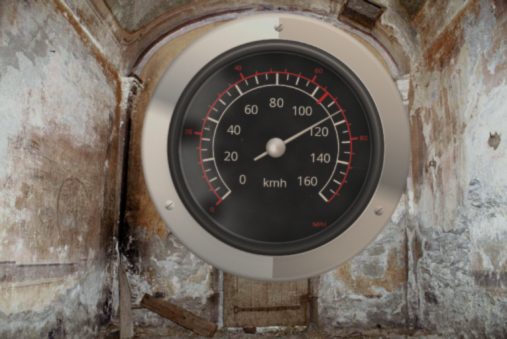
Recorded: 115,km/h
